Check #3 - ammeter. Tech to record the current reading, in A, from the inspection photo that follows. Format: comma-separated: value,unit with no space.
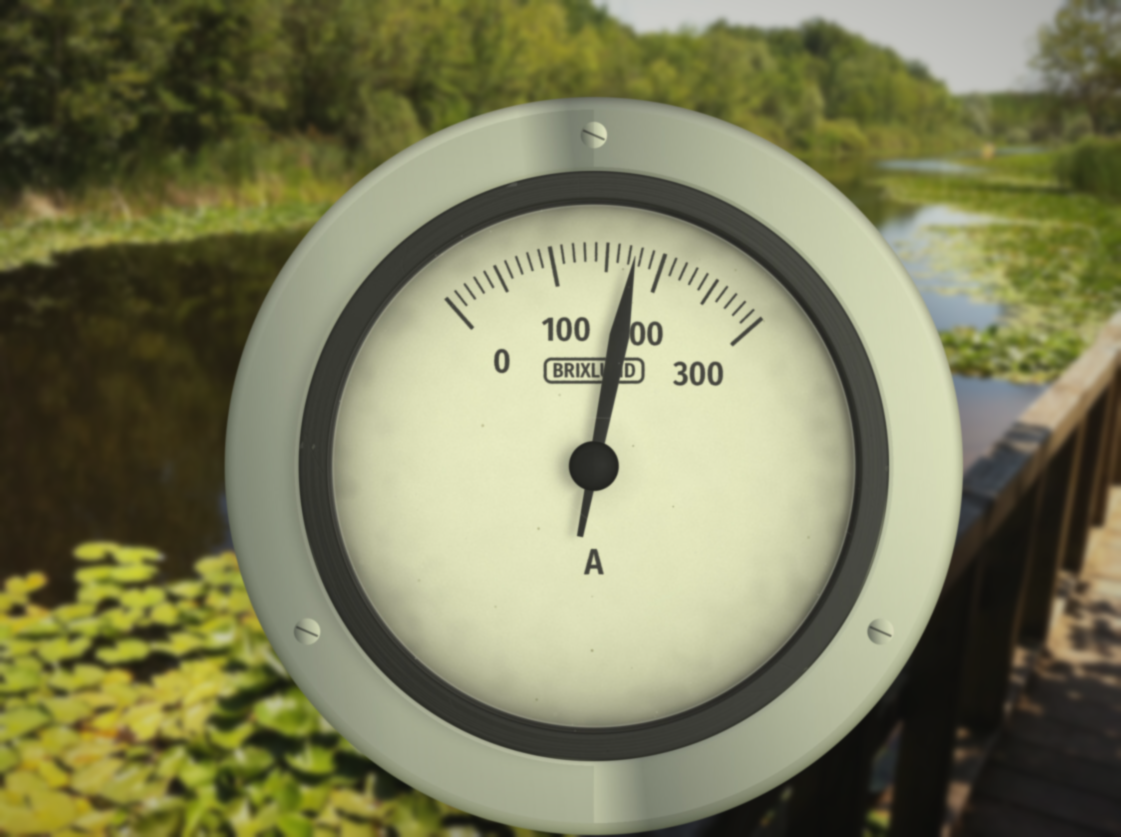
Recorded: 175,A
